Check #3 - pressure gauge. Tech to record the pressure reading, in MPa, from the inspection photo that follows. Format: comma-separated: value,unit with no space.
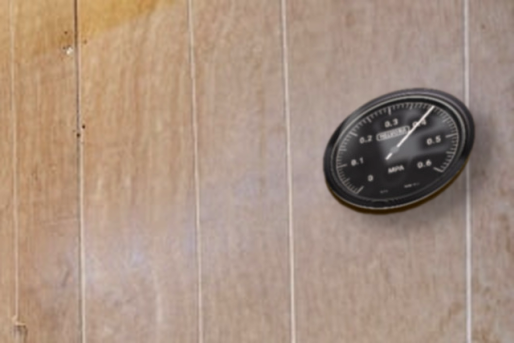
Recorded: 0.4,MPa
